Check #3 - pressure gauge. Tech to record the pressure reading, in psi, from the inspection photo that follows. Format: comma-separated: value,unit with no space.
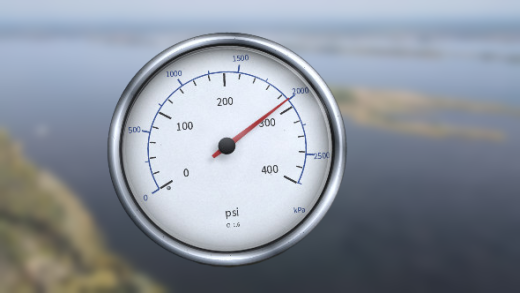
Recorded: 290,psi
